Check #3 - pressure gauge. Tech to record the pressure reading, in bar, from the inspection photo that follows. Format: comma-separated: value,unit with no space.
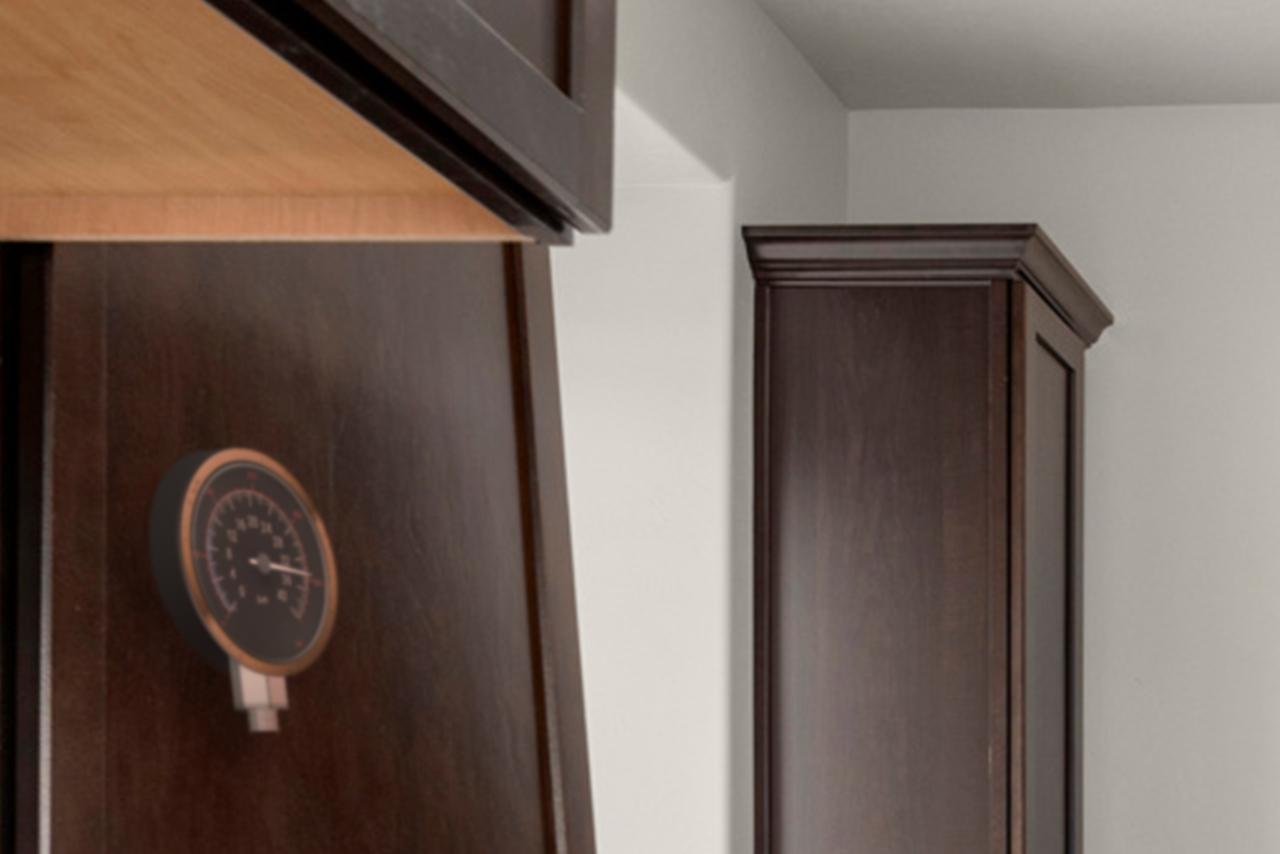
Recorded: 34,bar
